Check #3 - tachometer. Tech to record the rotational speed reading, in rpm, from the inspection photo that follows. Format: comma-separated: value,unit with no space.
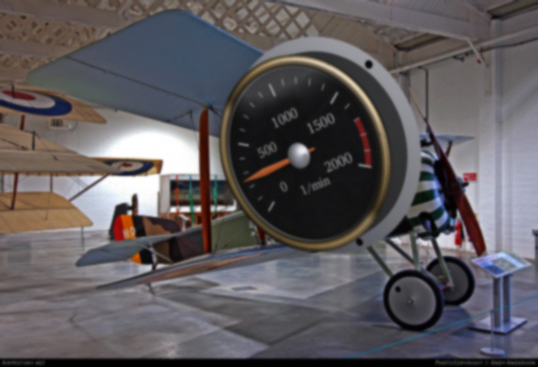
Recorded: 250,rpm
